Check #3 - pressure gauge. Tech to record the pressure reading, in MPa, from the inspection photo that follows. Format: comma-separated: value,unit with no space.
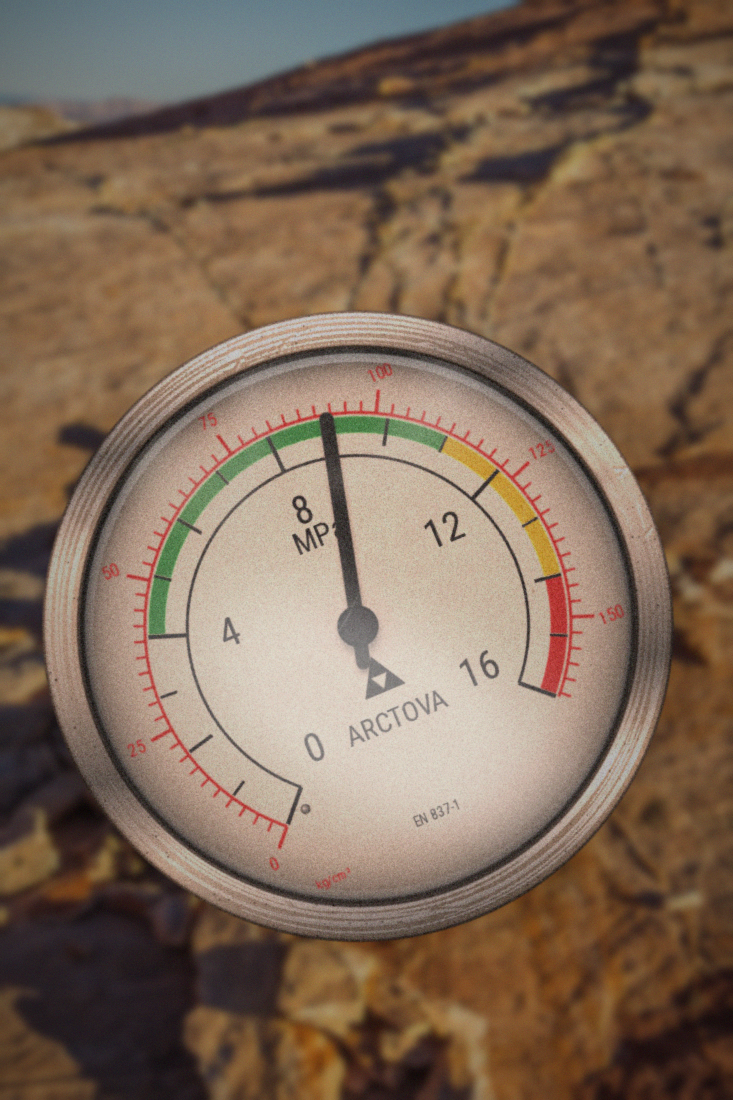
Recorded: 9,MPa
